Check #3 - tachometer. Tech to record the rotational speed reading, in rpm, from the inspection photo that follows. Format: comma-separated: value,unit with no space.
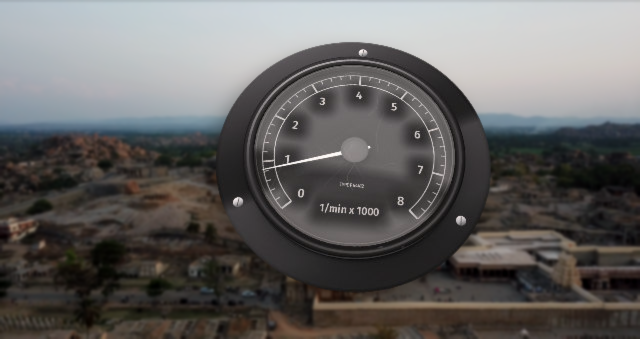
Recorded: 800,rpm
